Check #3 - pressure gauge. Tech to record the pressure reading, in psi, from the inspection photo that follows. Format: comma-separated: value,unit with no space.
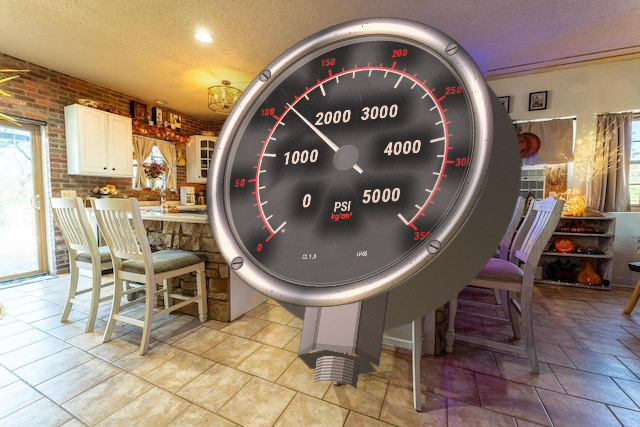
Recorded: 1600,psi
